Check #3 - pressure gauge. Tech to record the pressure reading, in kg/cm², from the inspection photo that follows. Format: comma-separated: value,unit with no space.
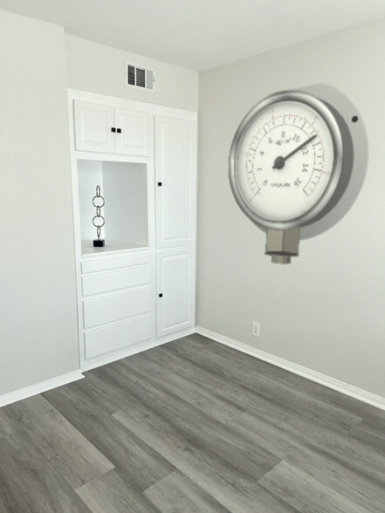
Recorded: 11.5,kg/cm²
